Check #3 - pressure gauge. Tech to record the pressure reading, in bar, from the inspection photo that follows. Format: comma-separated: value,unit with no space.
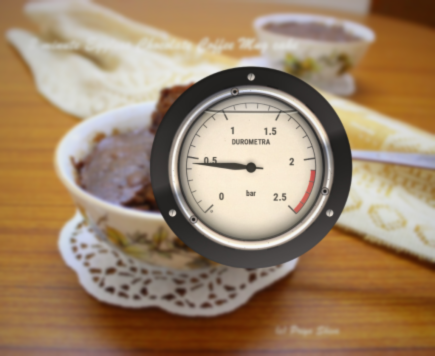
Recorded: 0.45,bar
